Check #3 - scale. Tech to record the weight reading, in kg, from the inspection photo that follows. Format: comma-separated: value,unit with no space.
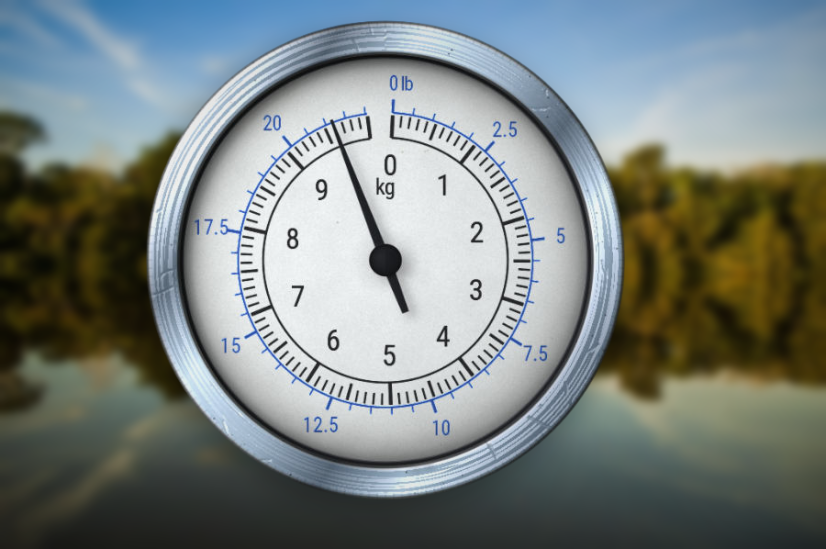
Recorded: 9.6,kg
